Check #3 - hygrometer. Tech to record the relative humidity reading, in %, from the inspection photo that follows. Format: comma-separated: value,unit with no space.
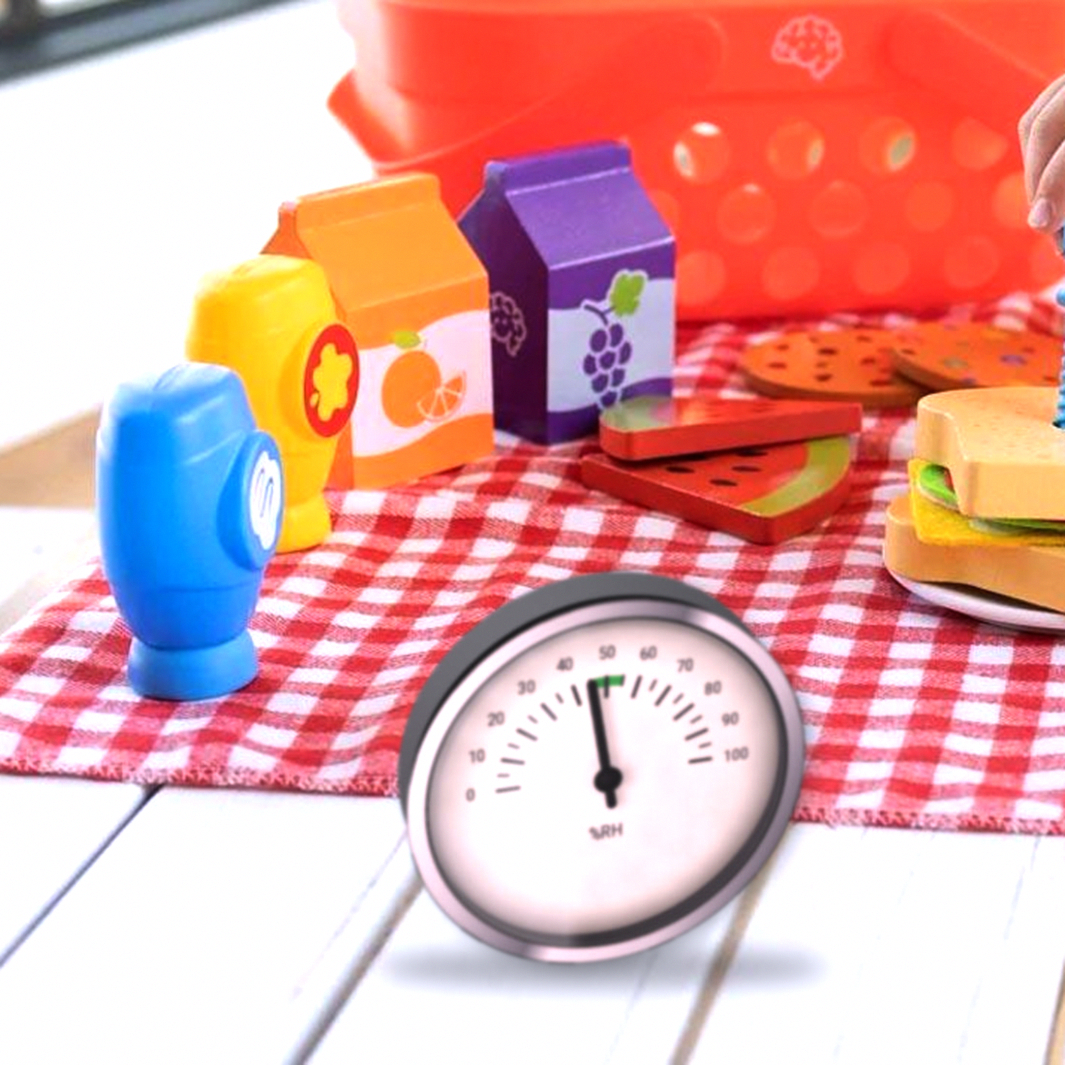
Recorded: 45,%
